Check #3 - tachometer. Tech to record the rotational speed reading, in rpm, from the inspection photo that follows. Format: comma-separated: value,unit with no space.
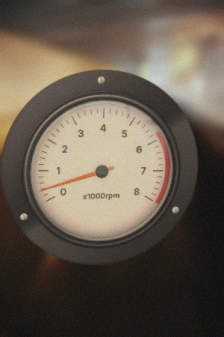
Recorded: 400,rpm
